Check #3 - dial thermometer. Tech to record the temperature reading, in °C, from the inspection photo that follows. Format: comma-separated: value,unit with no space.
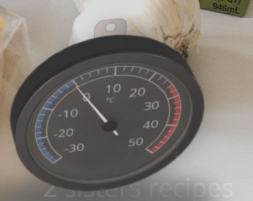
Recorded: 0,°C
